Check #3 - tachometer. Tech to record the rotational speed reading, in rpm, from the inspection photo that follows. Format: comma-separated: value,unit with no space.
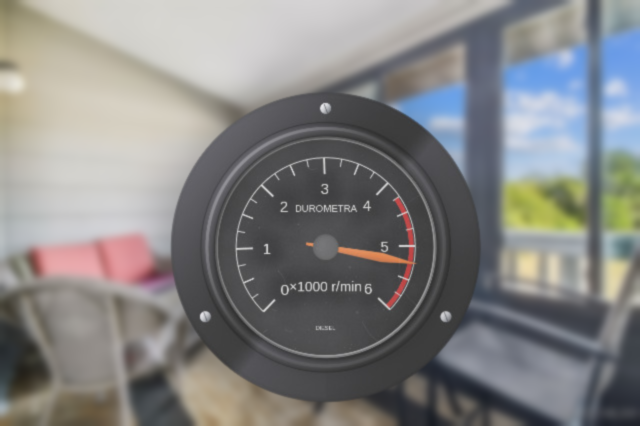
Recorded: 5250,rpm
